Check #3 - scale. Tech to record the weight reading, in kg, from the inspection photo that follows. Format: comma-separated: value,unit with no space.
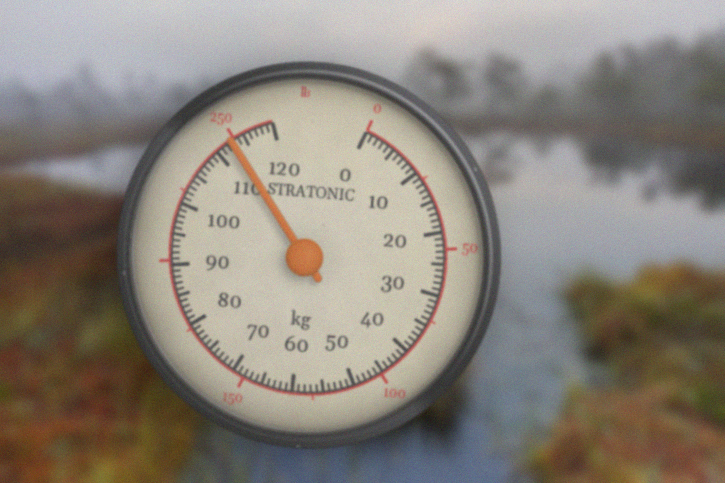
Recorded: 113,kg
